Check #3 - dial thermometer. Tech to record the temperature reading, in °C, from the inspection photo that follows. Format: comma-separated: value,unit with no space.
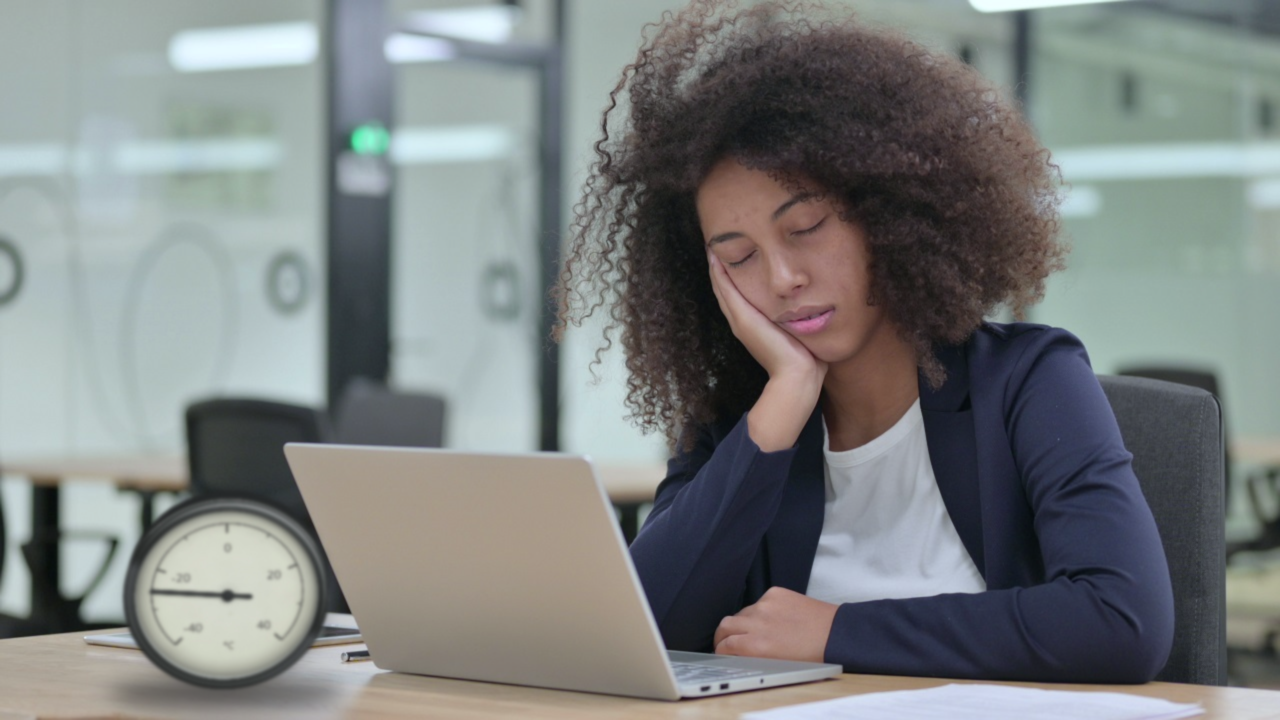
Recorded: -25,°C
